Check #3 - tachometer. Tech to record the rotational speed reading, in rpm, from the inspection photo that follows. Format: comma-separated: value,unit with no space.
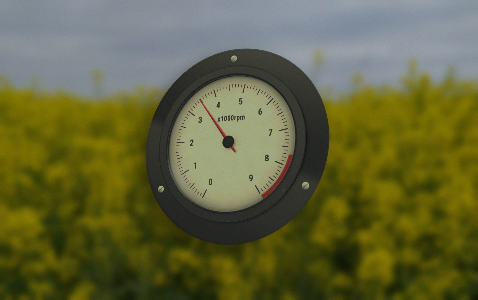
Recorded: 3500,rpm
